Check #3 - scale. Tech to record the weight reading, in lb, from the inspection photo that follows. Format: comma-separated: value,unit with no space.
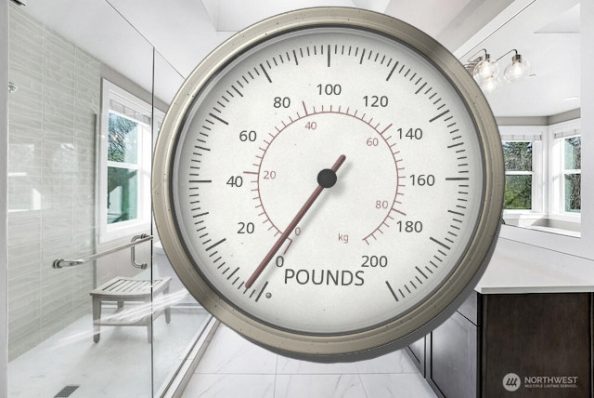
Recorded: 4,lb
